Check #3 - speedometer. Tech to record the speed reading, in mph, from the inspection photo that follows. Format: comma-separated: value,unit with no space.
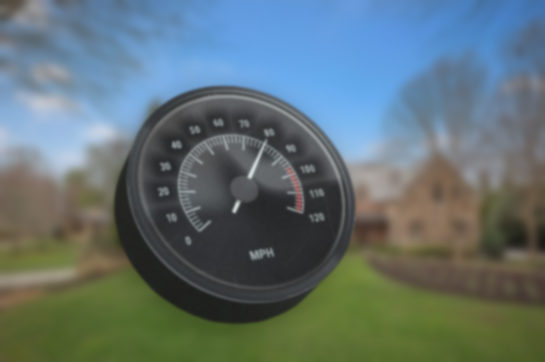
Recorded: 80,mph
